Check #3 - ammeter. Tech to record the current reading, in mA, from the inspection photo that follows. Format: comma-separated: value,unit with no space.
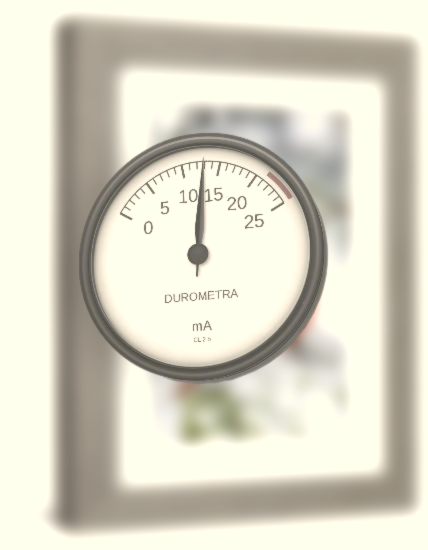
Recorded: 13,mA
